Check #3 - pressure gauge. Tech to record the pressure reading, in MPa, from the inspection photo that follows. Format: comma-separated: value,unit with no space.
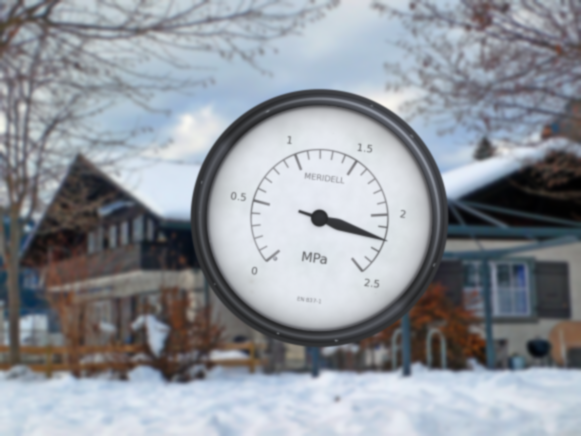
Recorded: 2.2,MPa
